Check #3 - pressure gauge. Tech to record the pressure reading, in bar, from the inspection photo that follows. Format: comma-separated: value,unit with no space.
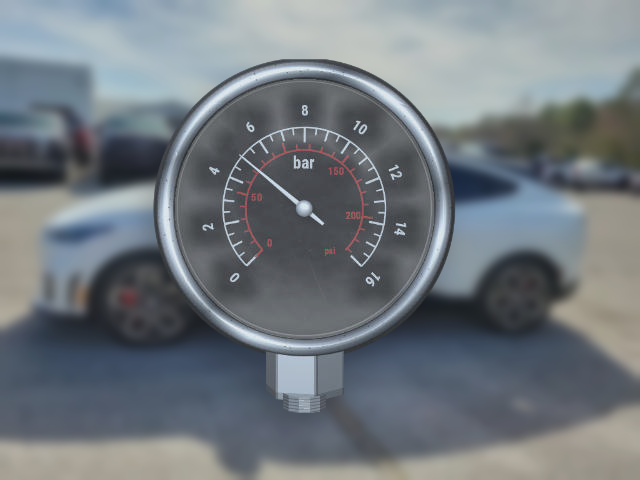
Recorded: 5,bar
